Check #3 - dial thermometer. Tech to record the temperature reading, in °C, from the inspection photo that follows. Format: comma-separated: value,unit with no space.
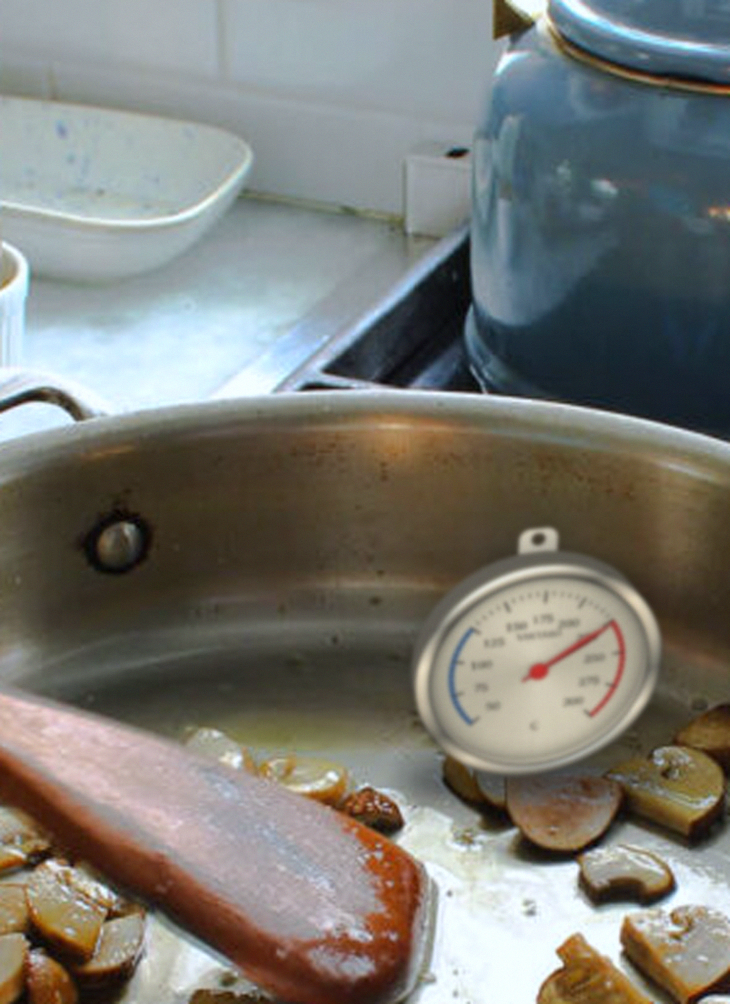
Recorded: 225,°C
